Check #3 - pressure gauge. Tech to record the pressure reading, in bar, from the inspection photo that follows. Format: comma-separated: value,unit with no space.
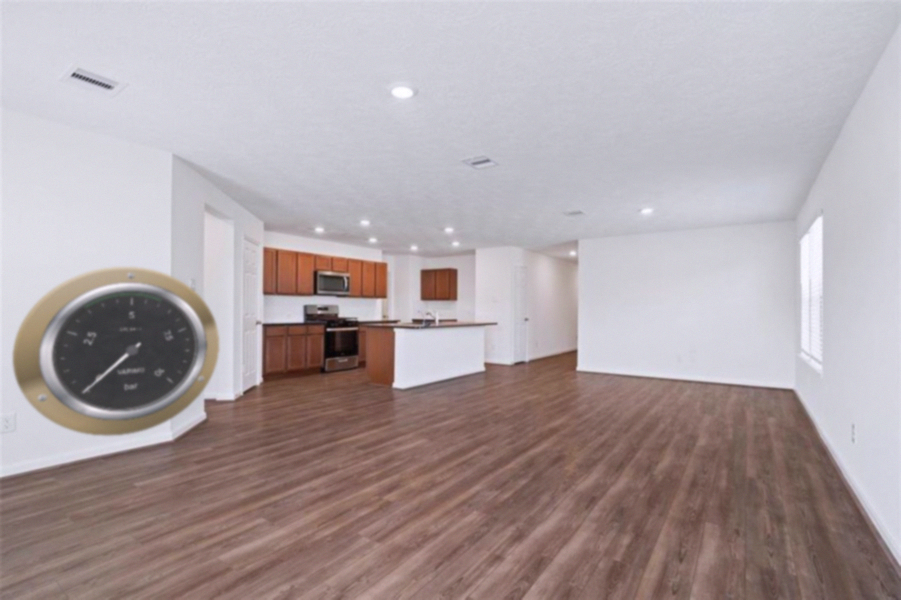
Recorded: 0,bar
